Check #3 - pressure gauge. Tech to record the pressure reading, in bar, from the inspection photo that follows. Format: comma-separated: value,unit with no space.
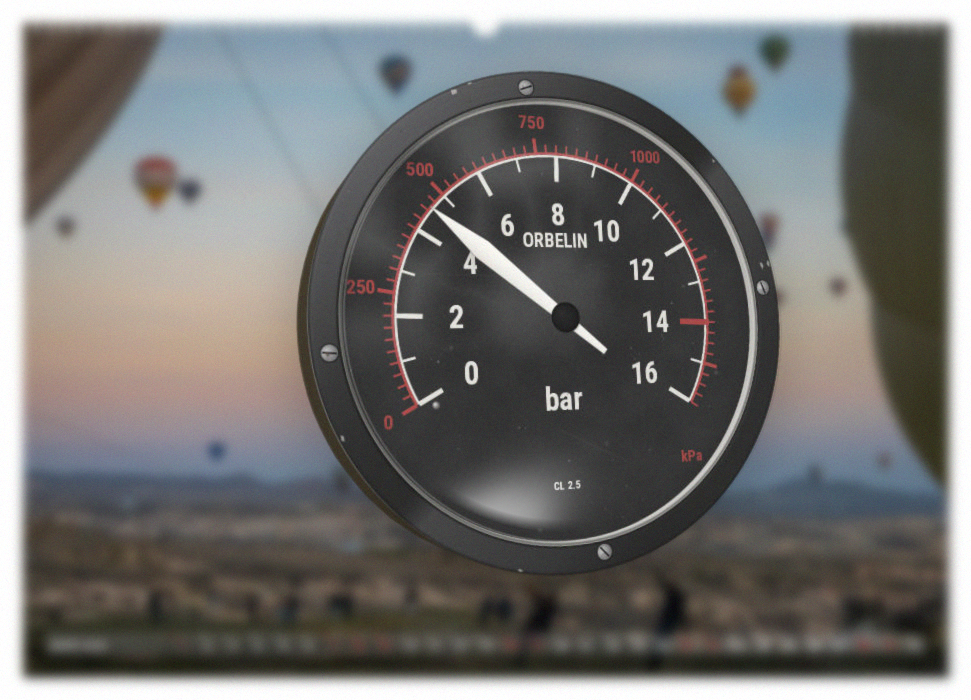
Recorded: 4.5,bar
